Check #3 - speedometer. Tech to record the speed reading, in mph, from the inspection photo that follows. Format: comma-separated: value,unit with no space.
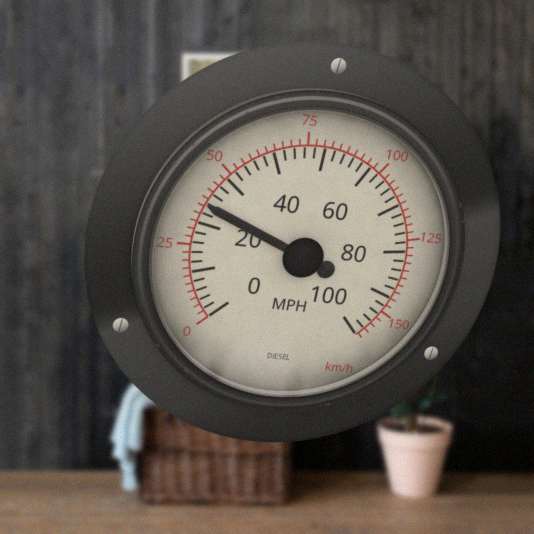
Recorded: 24,mph
